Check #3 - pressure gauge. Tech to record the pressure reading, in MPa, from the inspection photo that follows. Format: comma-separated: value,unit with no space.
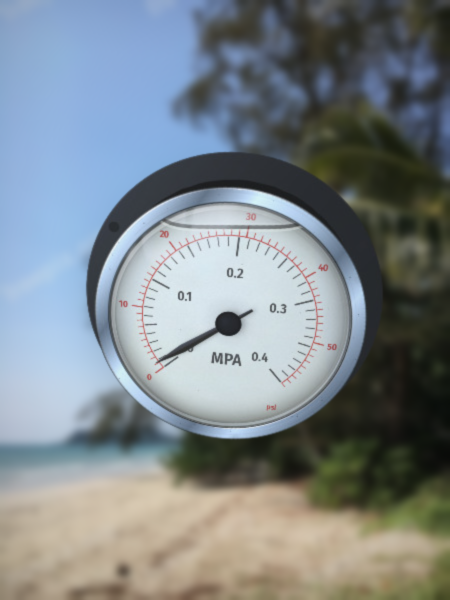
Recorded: 0.01,MPa
